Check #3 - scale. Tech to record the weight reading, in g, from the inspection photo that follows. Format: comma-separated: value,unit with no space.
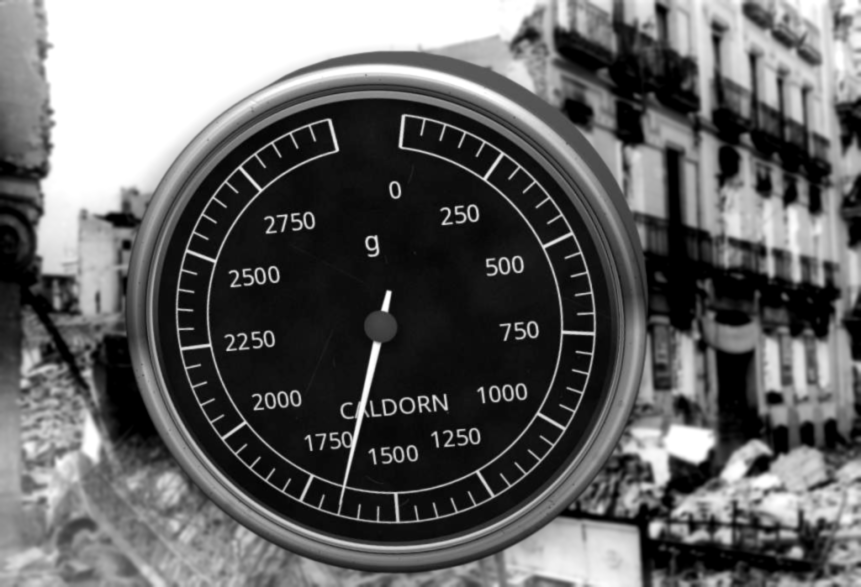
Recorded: 1650,g
